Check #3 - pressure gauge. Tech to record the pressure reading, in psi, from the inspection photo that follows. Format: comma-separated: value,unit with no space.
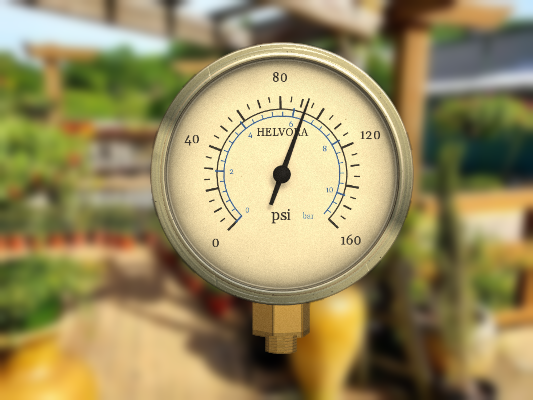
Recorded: 92.5,psi
